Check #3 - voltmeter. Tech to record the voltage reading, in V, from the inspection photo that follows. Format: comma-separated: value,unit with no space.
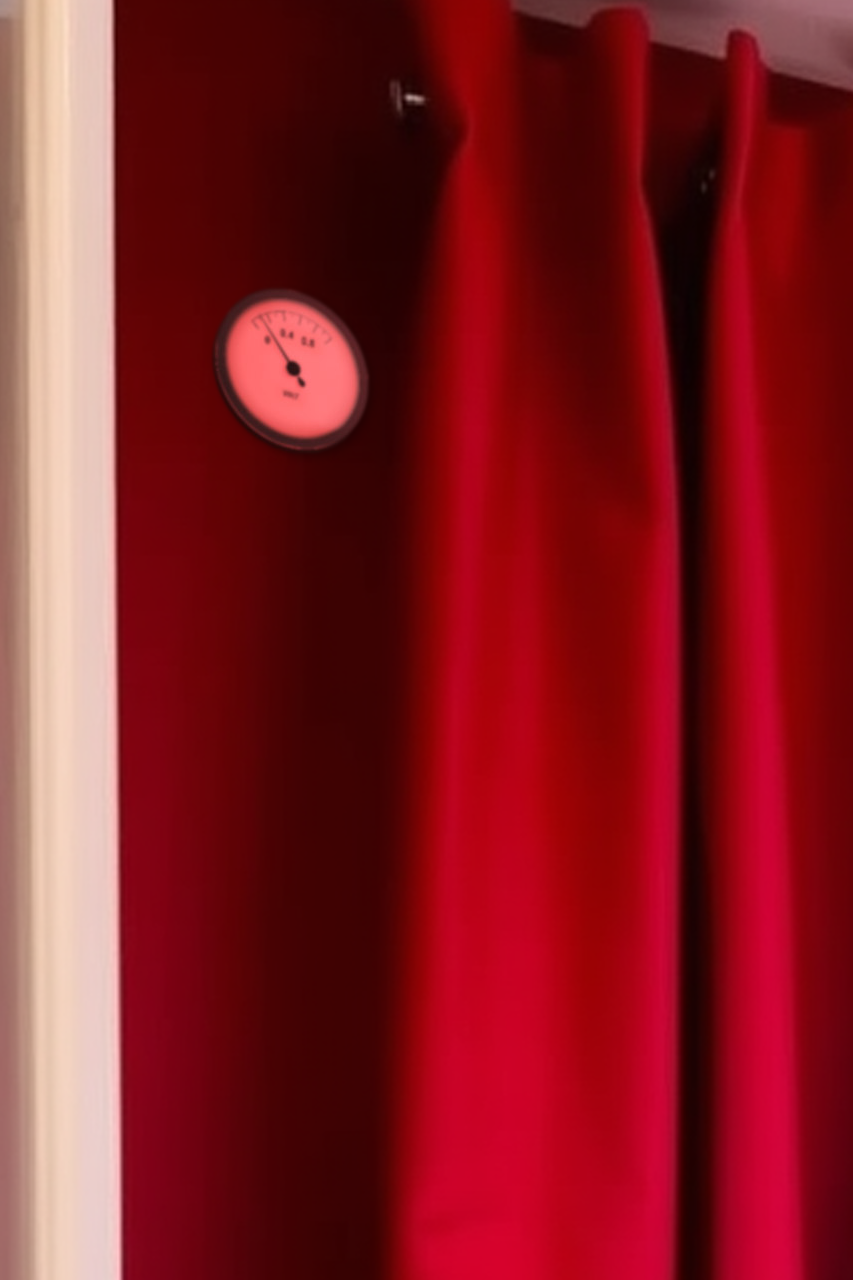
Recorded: 0.1,V
